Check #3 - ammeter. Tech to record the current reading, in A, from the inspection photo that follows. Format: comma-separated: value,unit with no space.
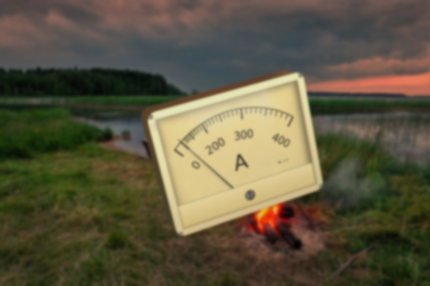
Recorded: 100,A
